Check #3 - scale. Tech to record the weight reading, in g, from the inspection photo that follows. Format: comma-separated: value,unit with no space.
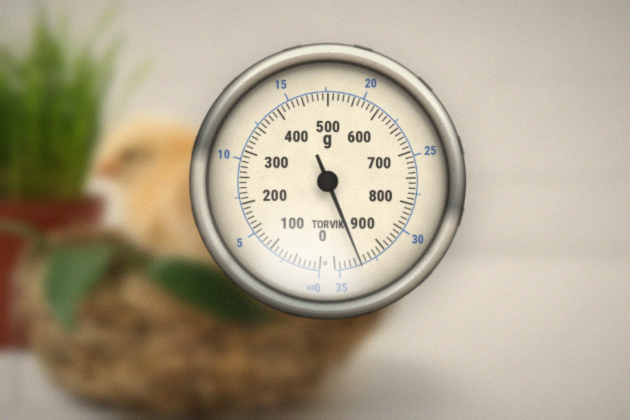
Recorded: 950,g
